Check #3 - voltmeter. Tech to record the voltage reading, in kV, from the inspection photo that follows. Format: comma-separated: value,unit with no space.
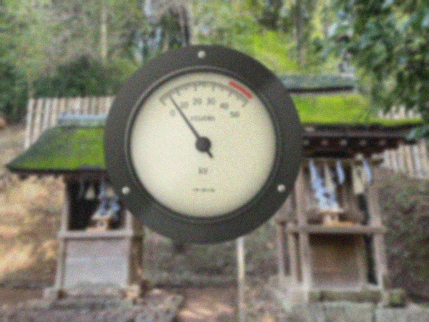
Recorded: 5,kV
